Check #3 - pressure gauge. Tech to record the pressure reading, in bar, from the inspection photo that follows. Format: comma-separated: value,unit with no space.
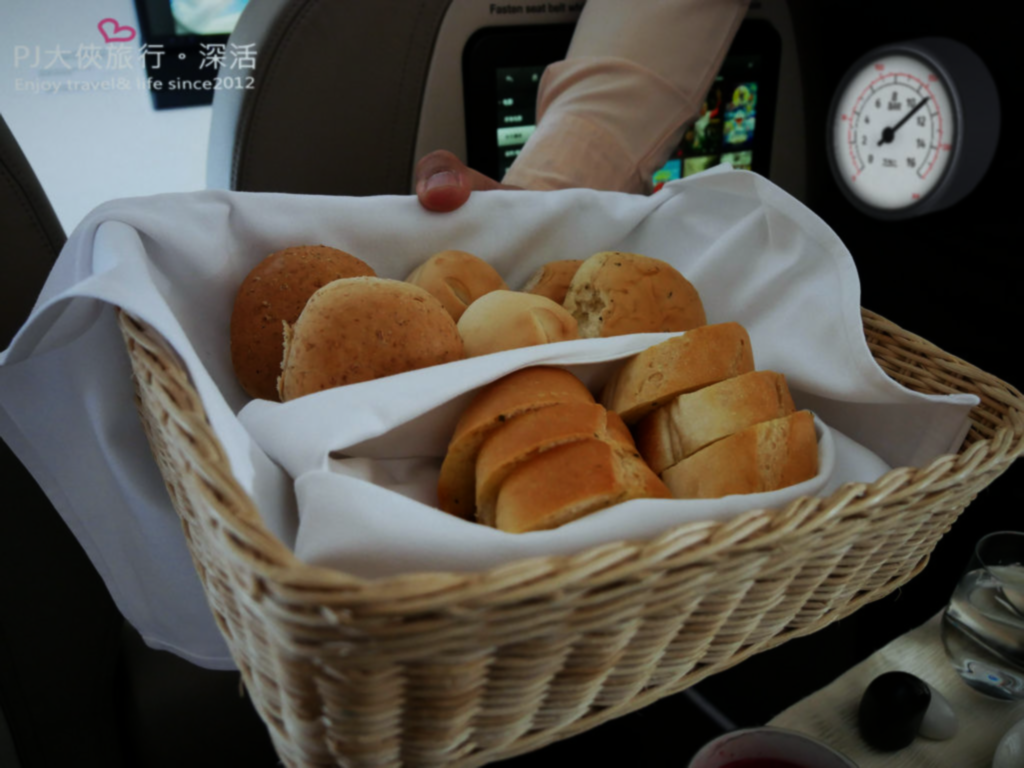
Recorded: 11,bar
